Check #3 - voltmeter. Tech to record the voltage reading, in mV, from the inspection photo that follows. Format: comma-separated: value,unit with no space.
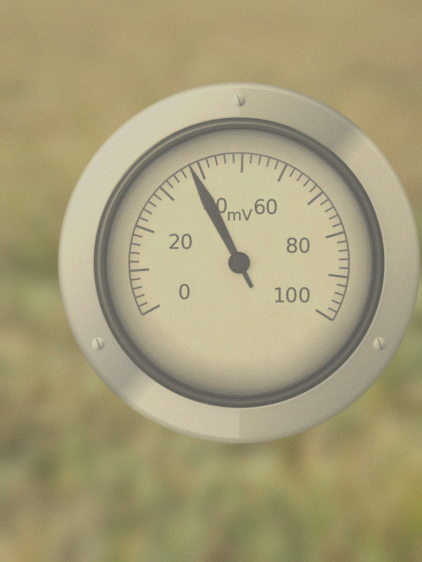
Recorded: 38,mV
